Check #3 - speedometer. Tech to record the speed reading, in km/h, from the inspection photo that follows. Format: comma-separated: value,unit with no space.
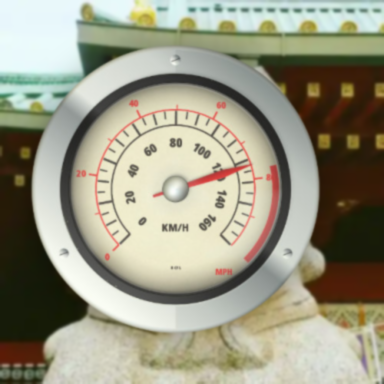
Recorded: 122.5,km/h
